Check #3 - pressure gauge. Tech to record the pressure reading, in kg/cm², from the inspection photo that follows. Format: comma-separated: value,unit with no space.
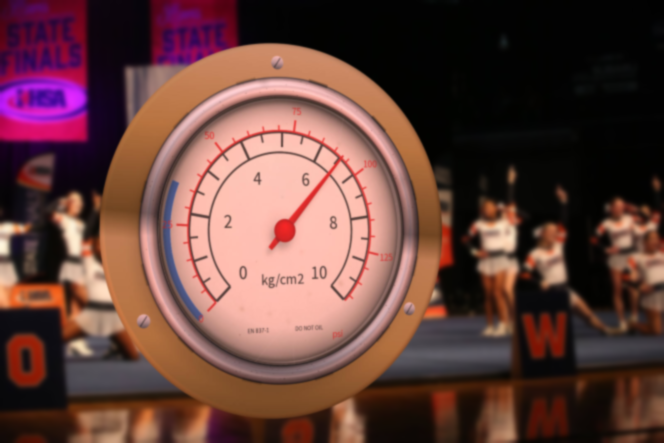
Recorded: 6.5,kg/cm²
